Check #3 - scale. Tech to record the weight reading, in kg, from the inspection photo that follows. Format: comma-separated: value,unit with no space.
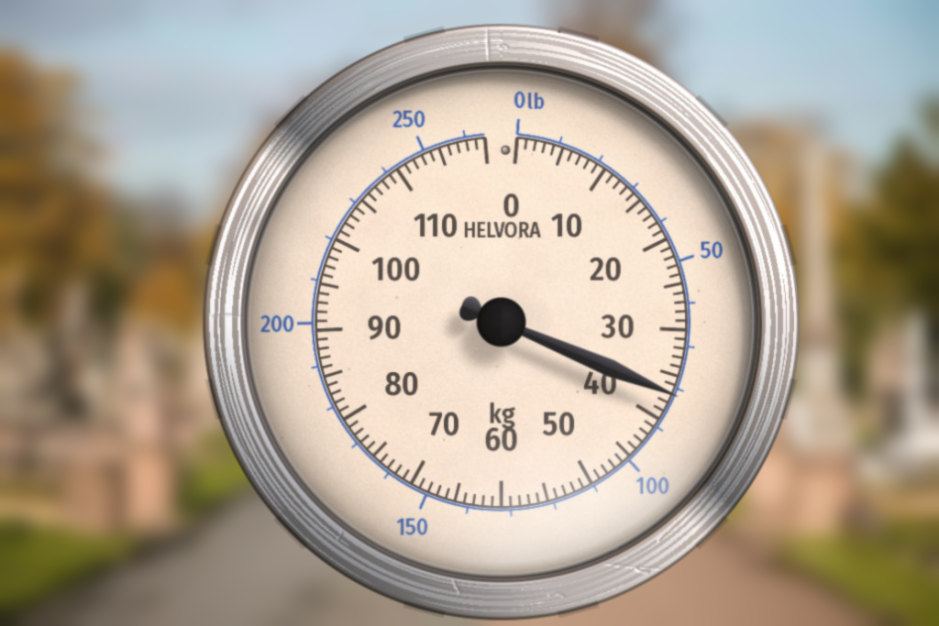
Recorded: 37,kg
